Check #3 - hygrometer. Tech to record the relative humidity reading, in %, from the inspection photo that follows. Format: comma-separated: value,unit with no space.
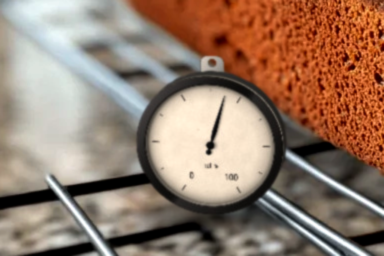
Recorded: 55,%
